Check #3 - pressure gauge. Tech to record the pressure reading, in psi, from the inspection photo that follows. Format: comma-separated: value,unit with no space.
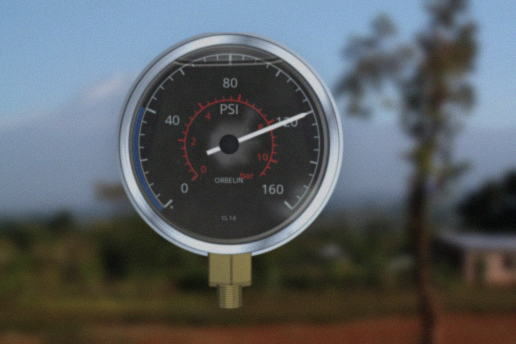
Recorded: 120,psi
